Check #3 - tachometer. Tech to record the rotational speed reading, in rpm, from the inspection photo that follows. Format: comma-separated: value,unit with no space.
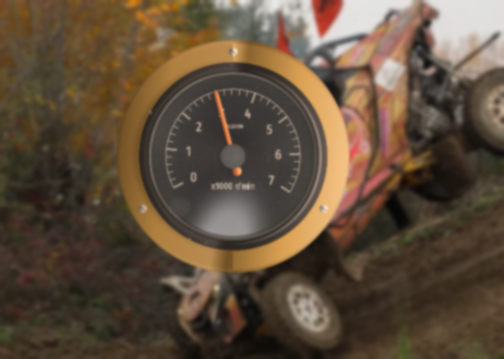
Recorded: 3000,rpm
